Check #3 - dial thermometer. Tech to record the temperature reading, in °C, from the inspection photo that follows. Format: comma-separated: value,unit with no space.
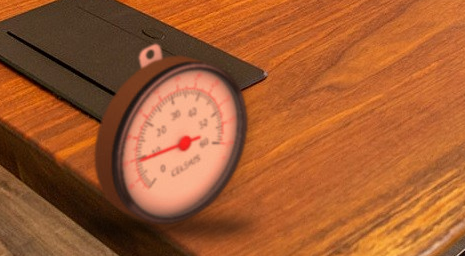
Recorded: 10,°C
